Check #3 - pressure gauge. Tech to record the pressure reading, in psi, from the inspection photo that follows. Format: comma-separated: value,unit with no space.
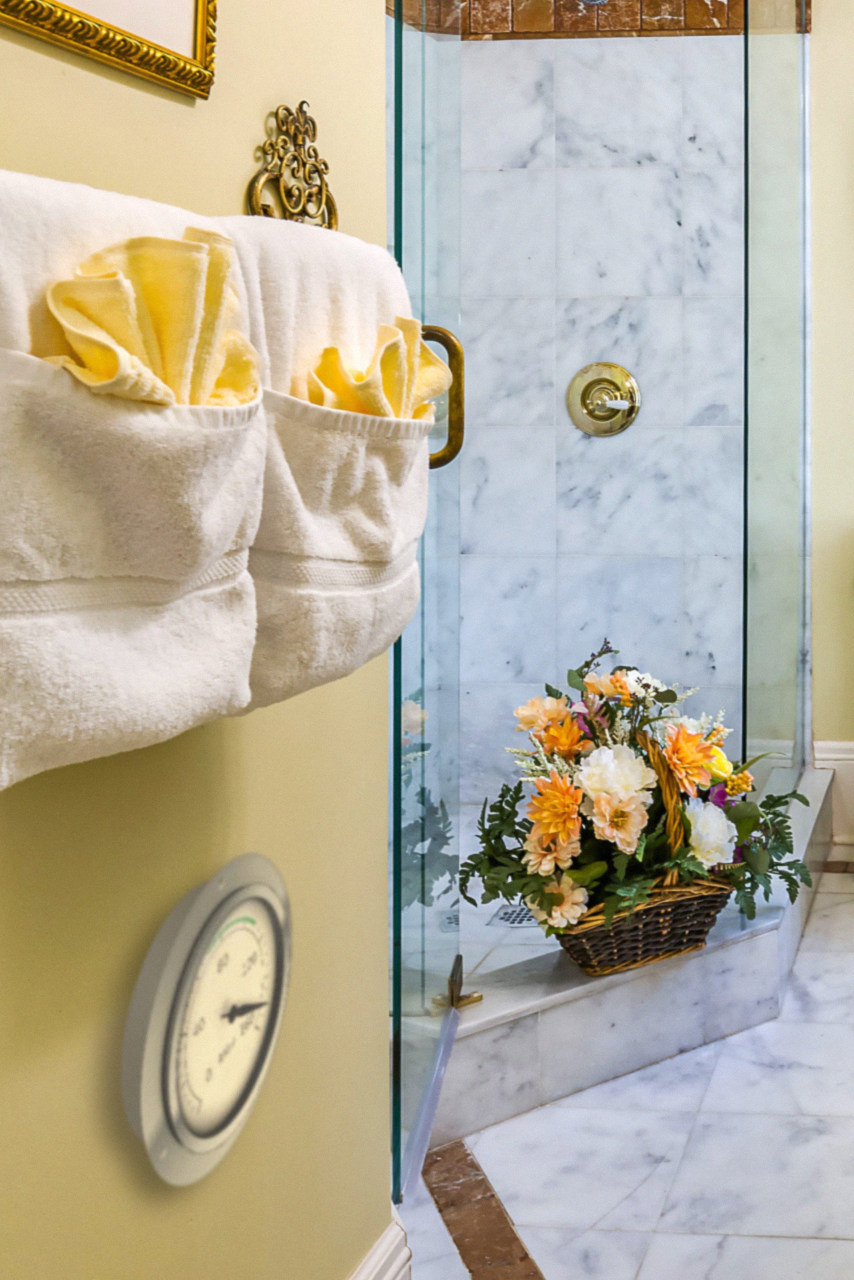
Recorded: 150,psi
